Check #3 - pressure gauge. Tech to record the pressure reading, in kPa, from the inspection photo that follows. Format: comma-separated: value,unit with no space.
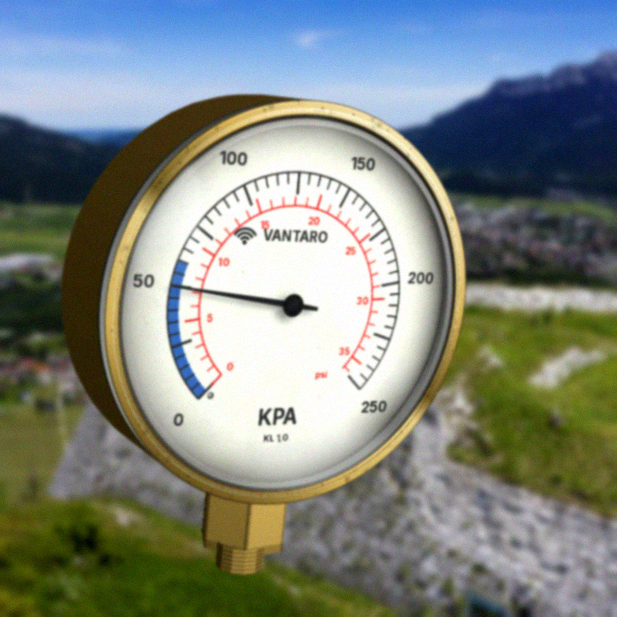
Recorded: 50,kPa
